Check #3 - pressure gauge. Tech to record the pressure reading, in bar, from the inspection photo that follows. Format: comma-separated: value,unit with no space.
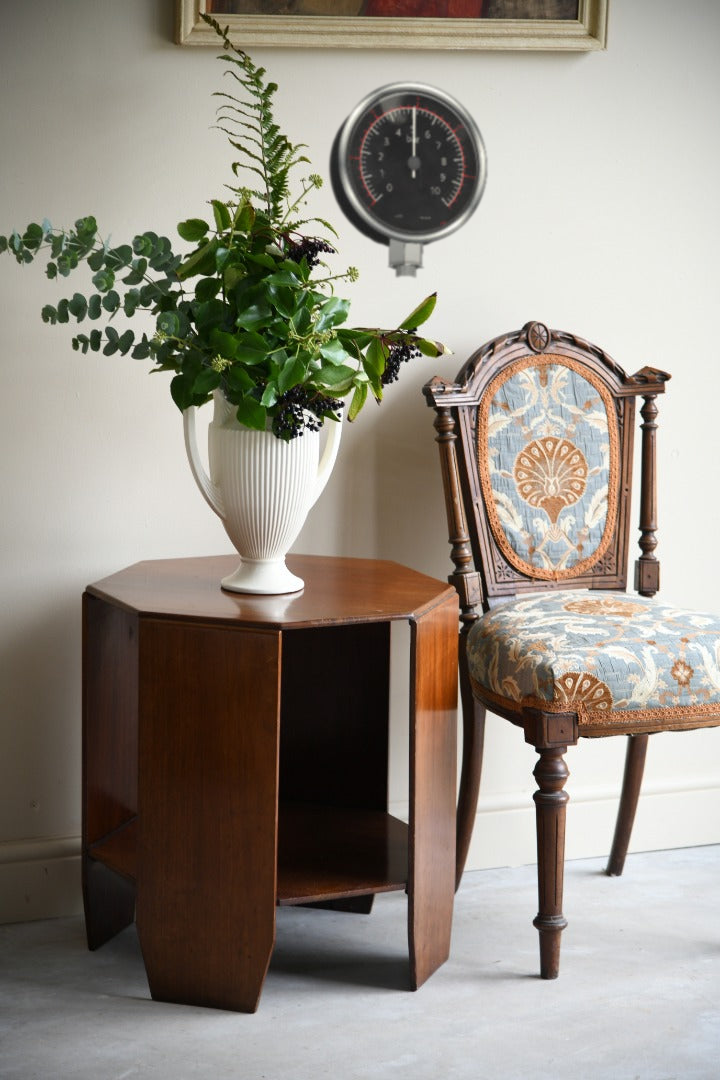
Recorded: 5,bar
